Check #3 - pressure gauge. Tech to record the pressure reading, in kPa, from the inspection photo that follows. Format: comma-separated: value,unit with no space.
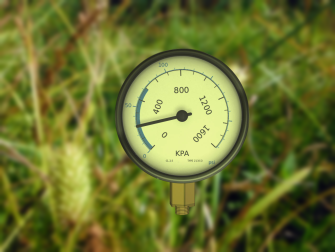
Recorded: 200,kPa
